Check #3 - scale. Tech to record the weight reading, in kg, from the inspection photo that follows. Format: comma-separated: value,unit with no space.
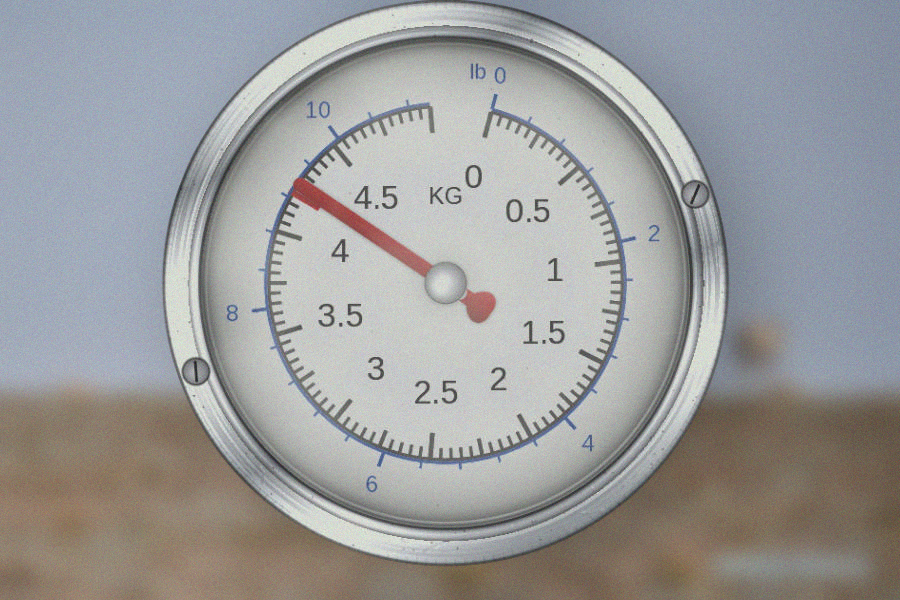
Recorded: 4.25,kg
